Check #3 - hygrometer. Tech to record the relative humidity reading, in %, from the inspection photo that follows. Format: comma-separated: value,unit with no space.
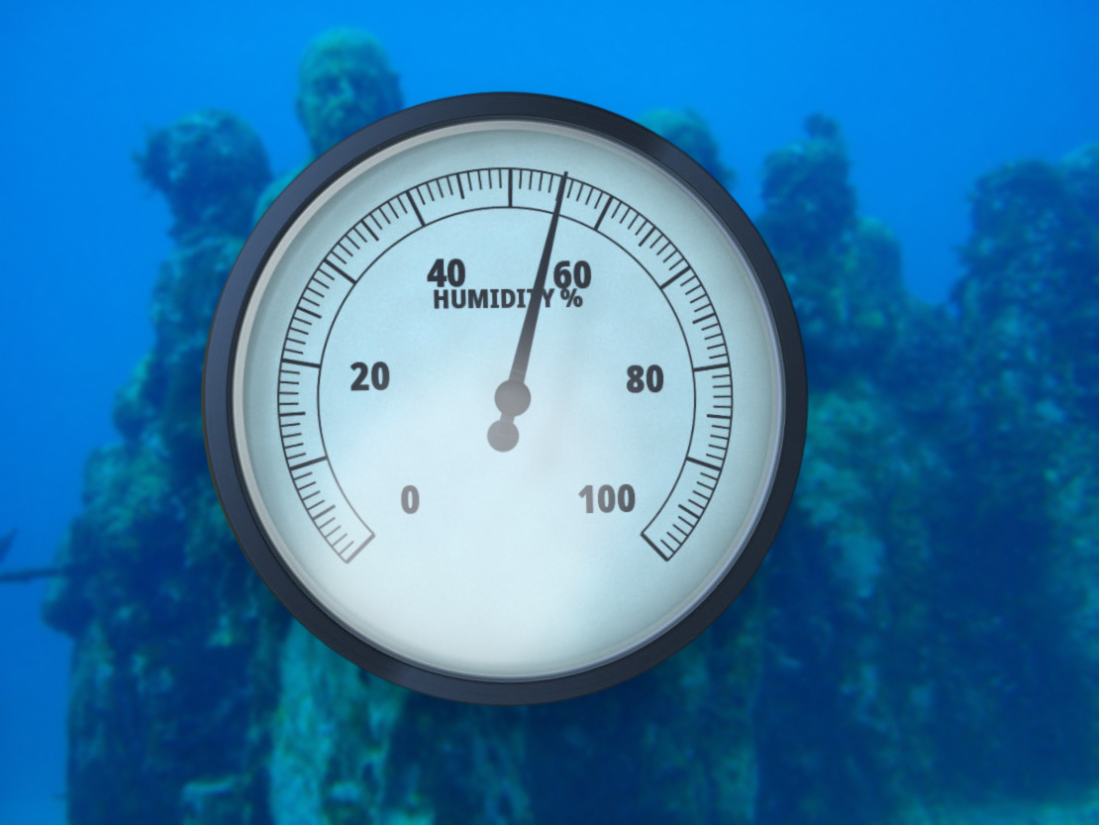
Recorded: 55,%
